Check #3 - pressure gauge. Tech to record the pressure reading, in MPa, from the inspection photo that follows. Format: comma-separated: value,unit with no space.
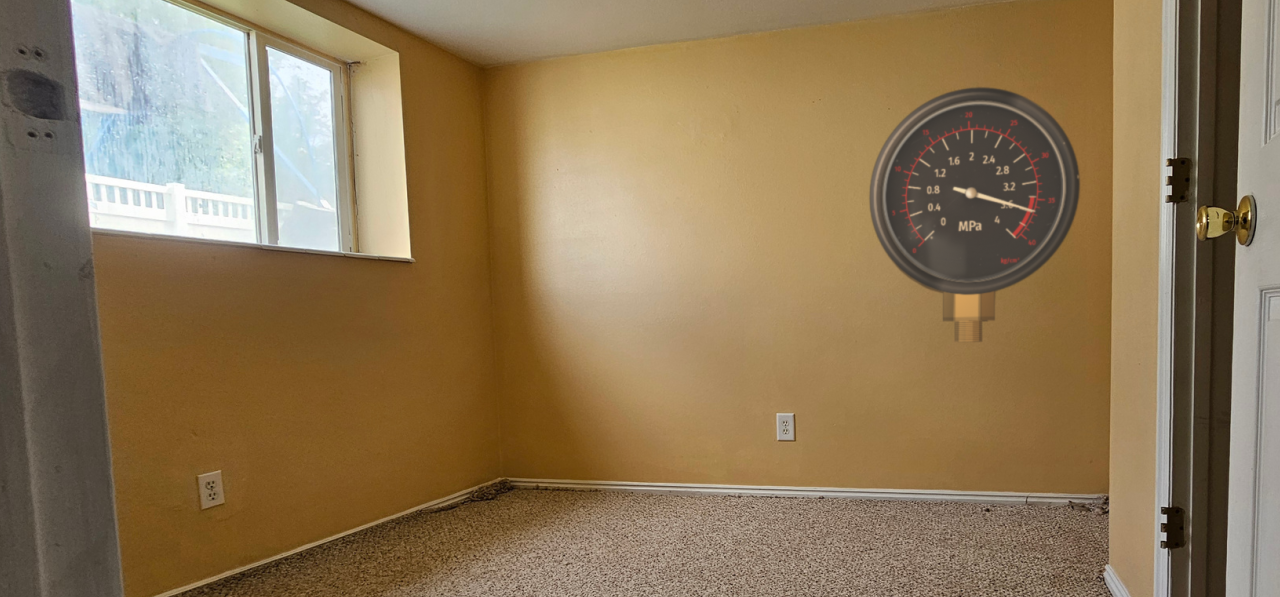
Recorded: 3.6,MPa
